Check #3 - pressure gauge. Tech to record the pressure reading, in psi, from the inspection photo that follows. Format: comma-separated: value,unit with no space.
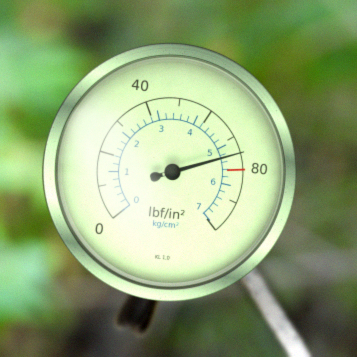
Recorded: 75,psi
